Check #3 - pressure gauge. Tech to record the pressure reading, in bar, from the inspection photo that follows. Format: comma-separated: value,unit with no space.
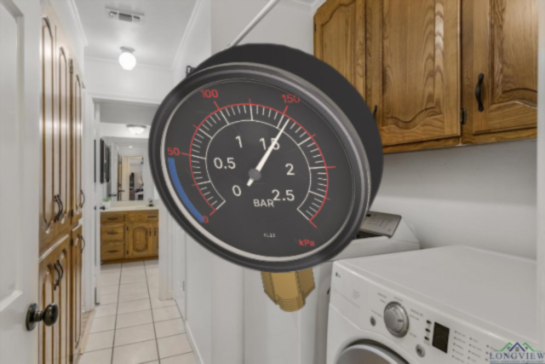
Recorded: 1.55,bar
